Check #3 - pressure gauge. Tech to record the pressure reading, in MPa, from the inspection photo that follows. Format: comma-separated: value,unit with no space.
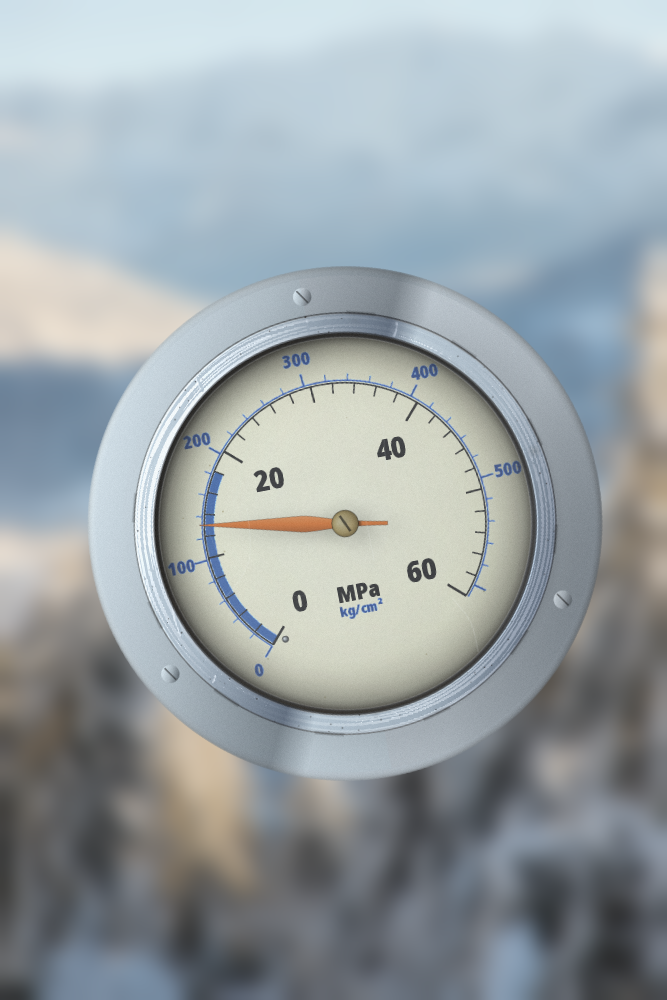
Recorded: 13,MPa
